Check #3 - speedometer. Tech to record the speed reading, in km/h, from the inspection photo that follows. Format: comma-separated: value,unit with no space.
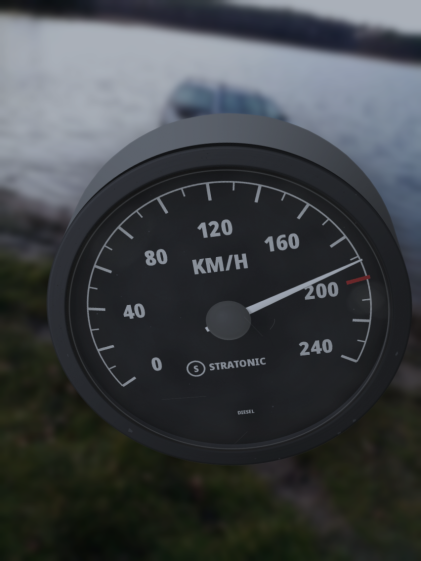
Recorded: 190,km/h
